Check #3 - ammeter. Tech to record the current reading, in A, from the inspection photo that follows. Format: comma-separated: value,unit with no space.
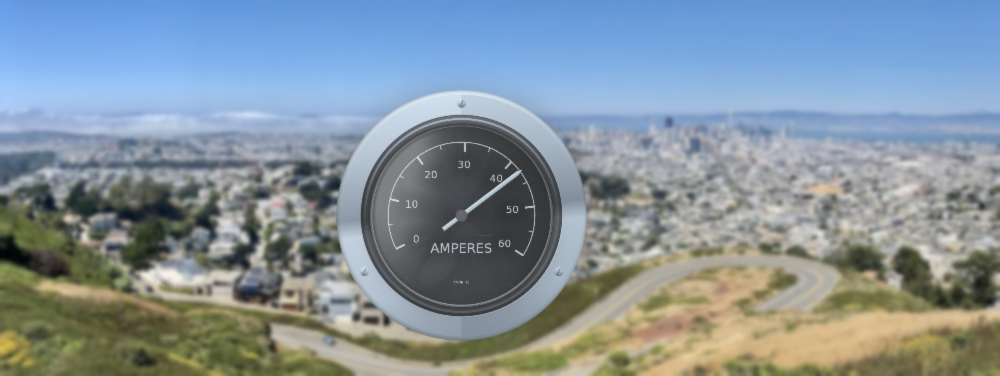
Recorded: 42.5,A
